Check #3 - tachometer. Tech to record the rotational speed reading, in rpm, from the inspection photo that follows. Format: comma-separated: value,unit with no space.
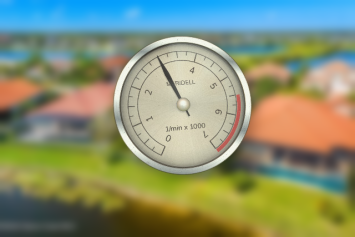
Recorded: 3000,rpm
